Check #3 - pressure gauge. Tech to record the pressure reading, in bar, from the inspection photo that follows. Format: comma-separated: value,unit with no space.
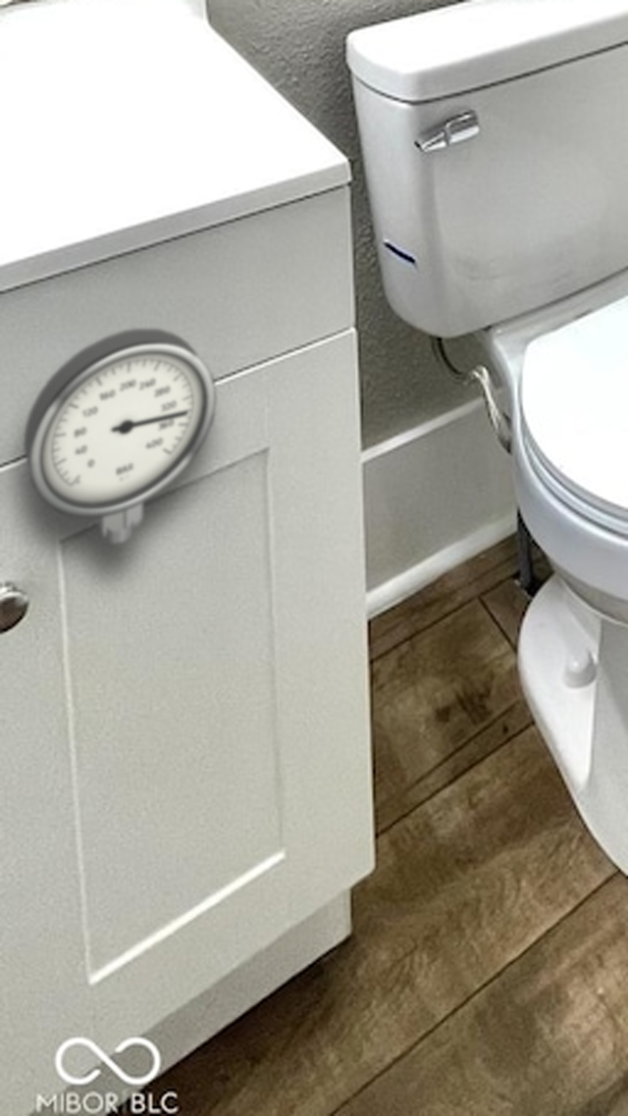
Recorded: 340,bar
